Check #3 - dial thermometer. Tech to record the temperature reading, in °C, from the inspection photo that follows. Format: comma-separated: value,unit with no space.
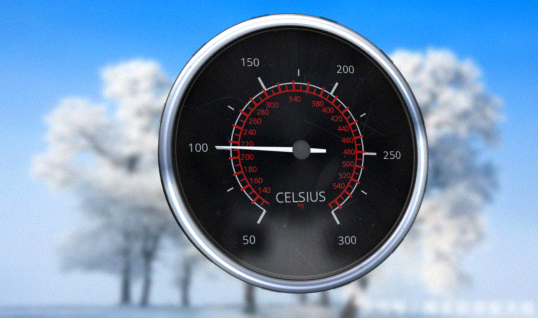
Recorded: 100,°C
